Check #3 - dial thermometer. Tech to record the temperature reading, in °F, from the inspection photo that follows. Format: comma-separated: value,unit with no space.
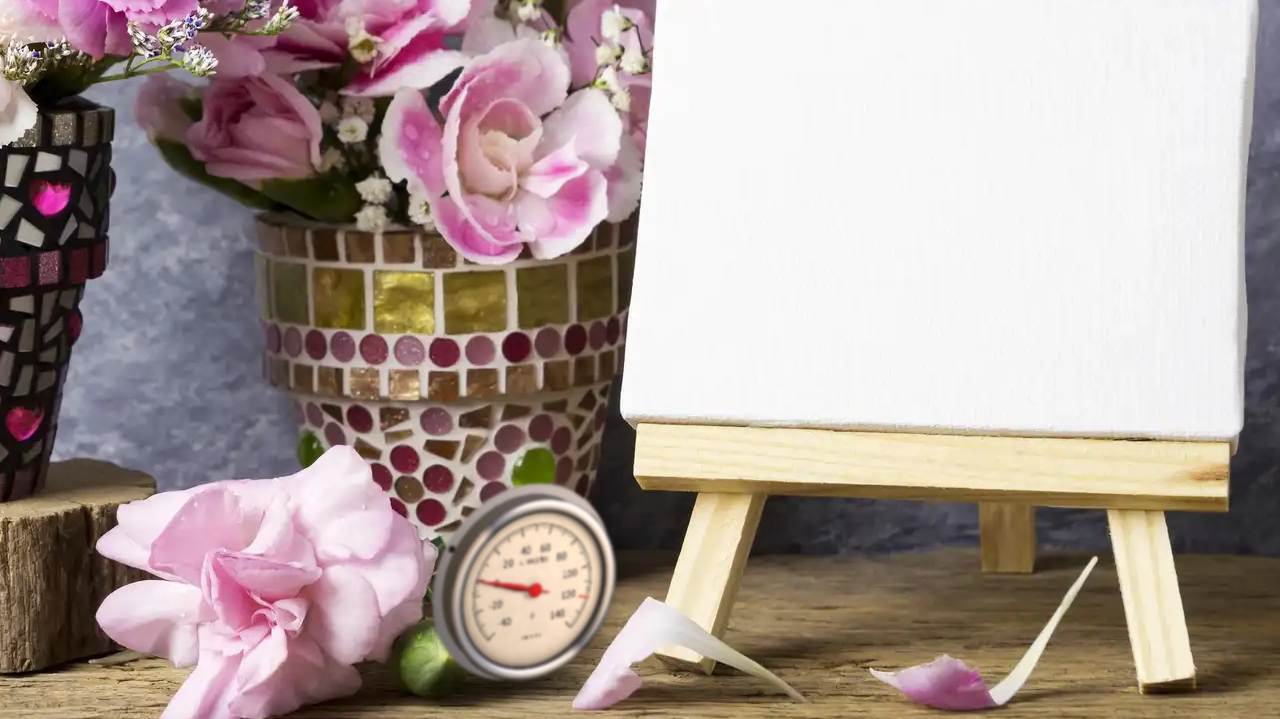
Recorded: 0,°F
